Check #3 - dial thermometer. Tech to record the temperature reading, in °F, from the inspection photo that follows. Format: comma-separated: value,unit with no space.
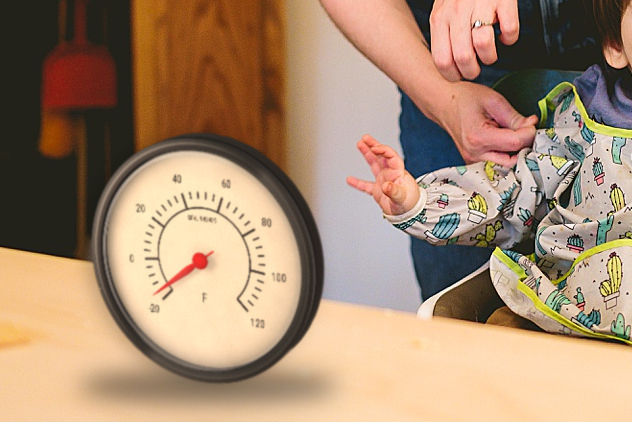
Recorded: -16,°F
